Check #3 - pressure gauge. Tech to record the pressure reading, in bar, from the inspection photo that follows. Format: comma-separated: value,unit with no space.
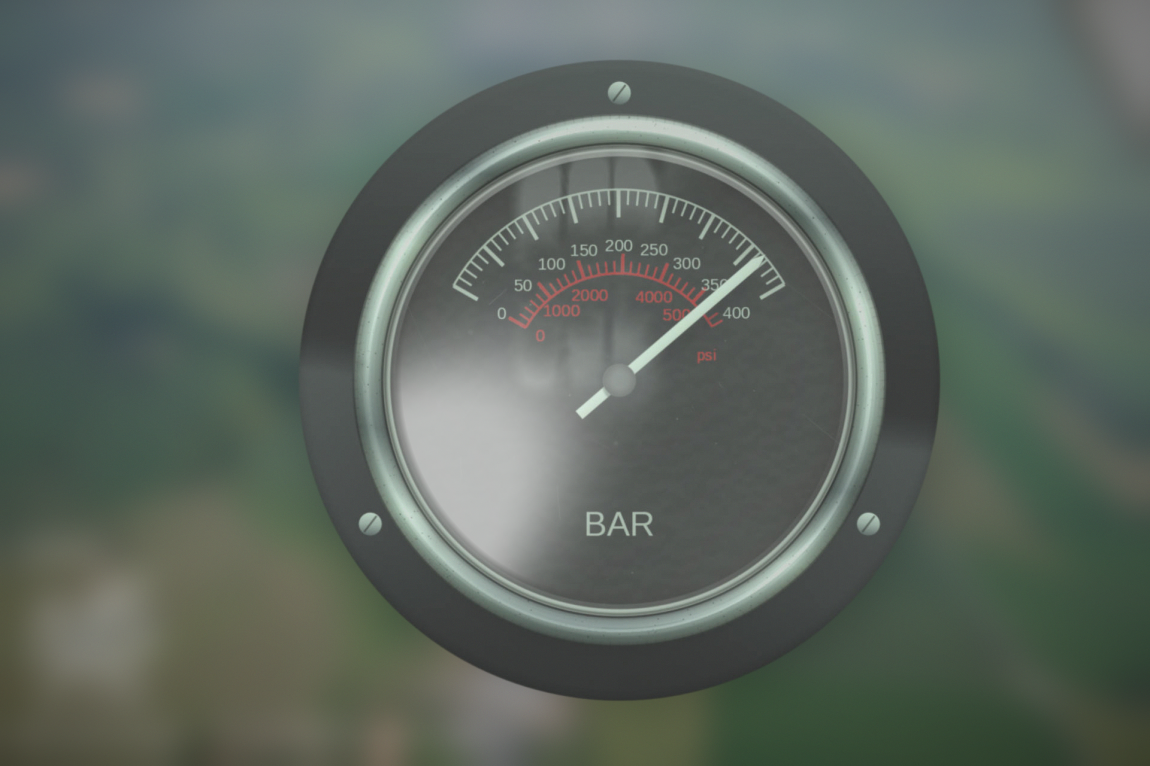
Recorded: 365,bar
